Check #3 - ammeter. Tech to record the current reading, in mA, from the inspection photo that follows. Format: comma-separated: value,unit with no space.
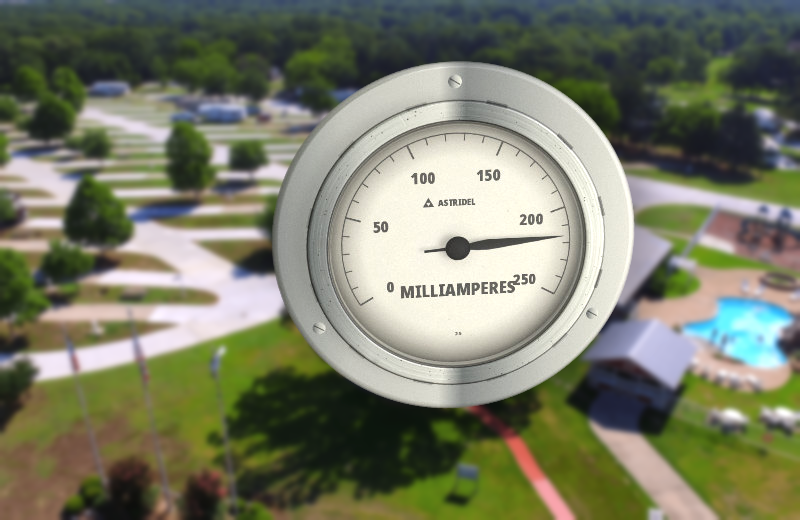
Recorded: 215,mA
